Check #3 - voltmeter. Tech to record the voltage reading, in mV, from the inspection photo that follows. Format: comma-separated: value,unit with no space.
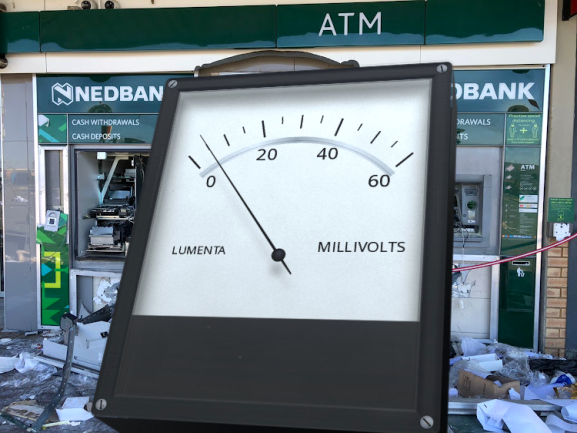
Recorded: 5,mV
